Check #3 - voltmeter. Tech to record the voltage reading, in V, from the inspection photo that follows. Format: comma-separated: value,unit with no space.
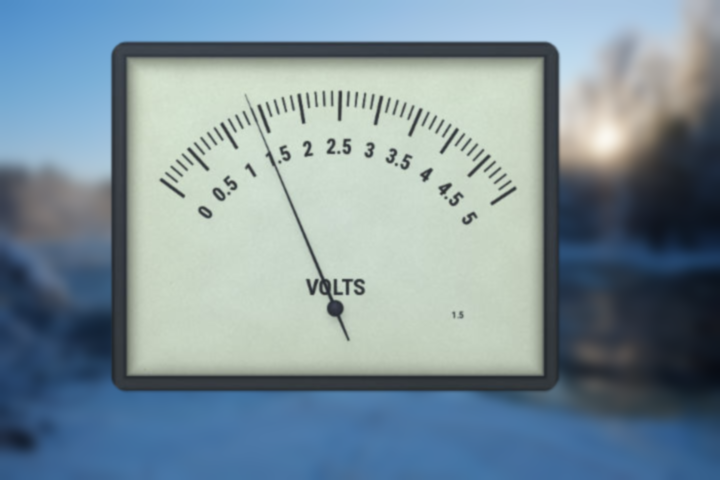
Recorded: 1.4,V
